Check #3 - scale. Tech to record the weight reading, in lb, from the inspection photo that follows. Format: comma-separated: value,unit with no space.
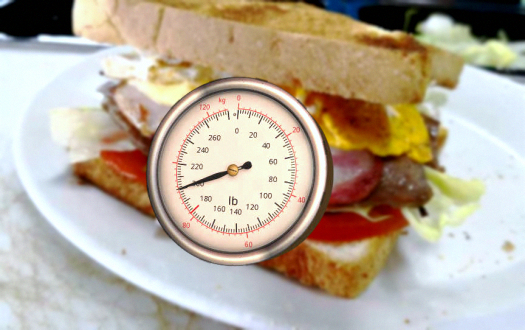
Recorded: 200,lb
